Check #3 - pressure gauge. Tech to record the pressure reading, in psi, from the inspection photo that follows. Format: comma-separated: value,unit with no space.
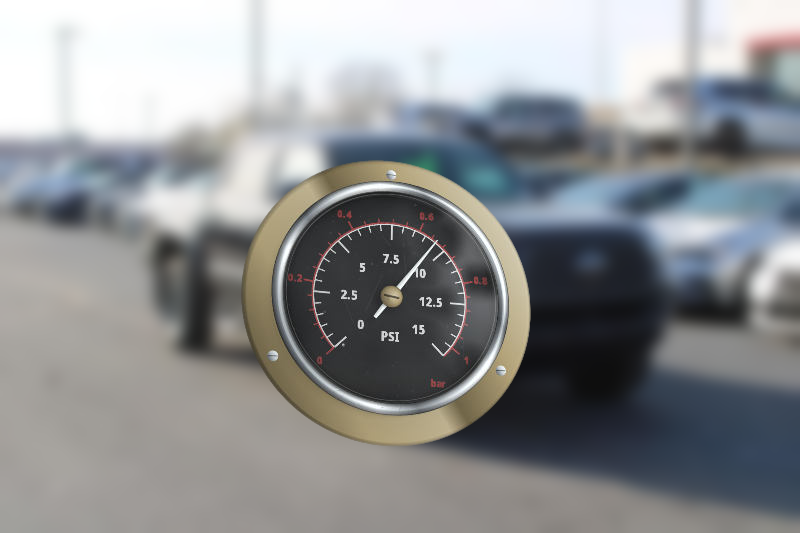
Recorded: 9.5,psi
